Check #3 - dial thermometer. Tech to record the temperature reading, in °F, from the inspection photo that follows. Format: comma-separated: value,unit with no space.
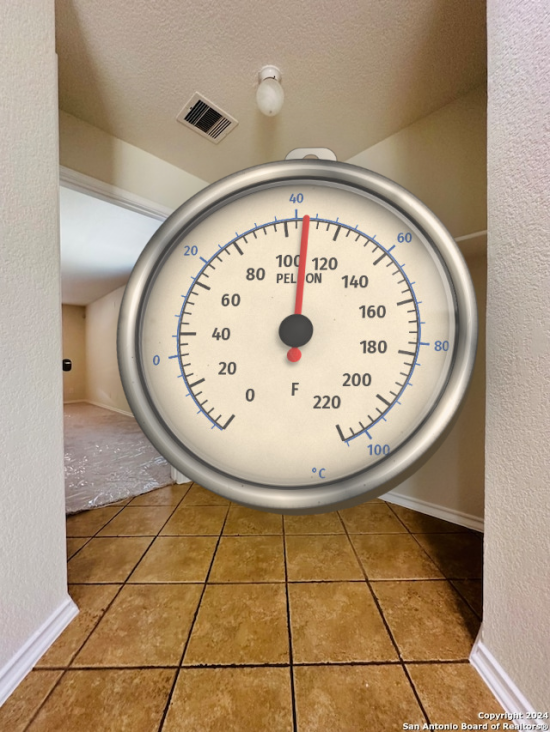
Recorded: 108,°F
